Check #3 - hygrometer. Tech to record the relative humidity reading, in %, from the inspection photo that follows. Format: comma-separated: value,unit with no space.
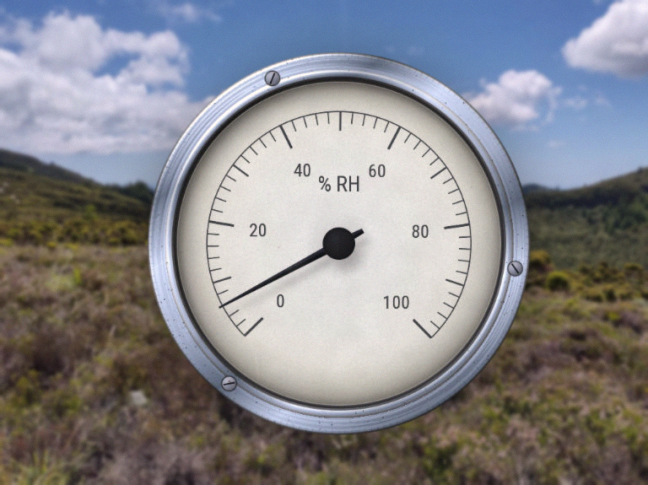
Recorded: 6,%
